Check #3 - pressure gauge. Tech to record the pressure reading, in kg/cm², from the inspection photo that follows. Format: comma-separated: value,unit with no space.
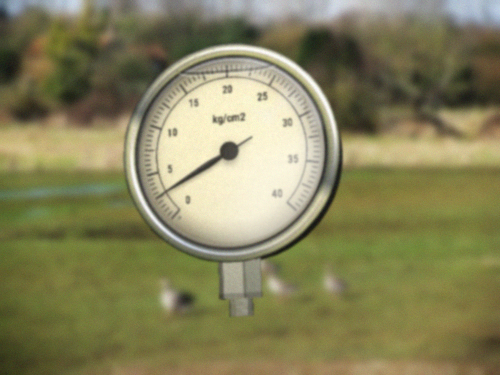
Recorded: 2.5,kg/cm²
